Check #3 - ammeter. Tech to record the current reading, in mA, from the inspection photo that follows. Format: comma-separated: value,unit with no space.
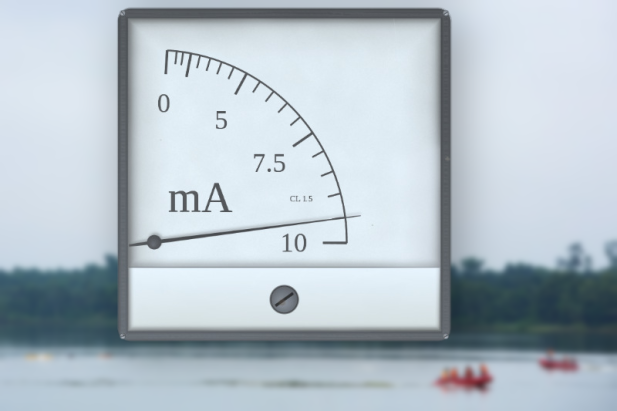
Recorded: 9.5,mA
